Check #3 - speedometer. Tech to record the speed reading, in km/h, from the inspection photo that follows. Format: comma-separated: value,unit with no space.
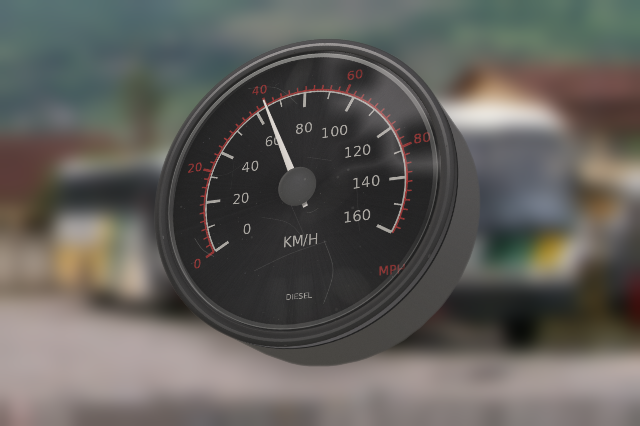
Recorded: 65,km/h
